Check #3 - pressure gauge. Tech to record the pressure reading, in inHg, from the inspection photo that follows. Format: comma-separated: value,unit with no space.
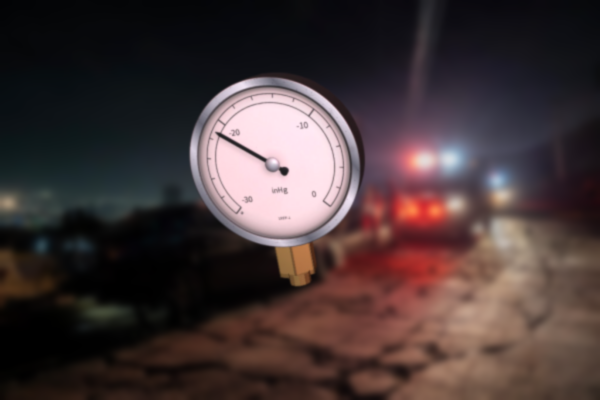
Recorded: -21,inHg
